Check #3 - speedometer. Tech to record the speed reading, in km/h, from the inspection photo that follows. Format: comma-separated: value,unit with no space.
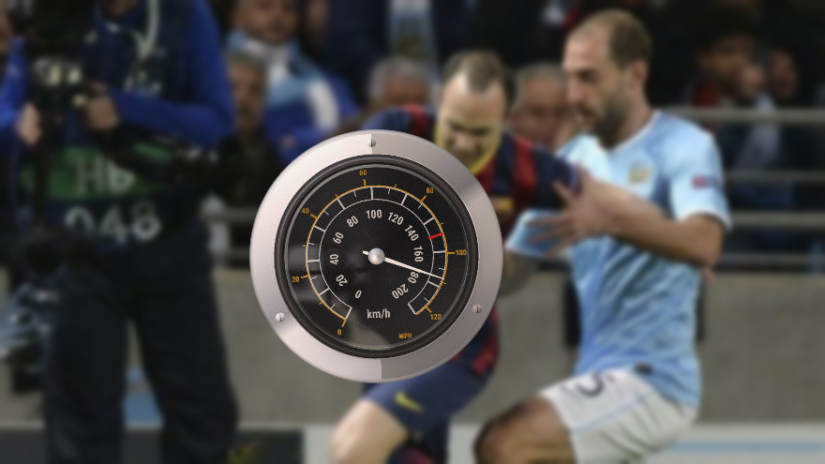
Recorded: 175,km/h
